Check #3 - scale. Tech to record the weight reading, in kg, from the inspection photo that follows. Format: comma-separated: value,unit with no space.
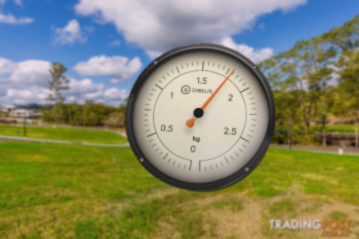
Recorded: 1.8,kg
